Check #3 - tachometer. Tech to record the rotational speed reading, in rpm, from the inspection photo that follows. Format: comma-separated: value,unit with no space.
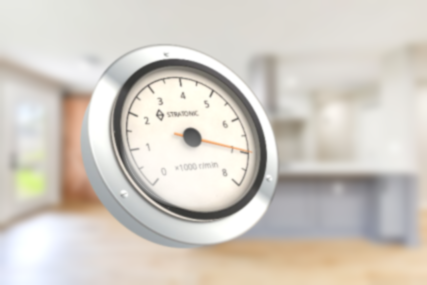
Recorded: 7000,rpm
